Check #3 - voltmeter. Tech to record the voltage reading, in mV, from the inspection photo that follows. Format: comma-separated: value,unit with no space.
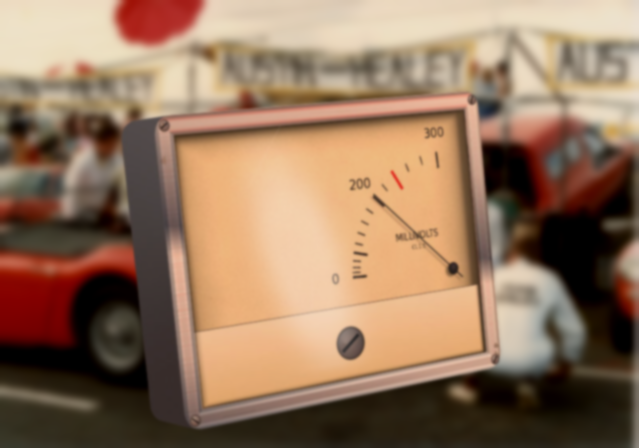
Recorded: 200,mV
